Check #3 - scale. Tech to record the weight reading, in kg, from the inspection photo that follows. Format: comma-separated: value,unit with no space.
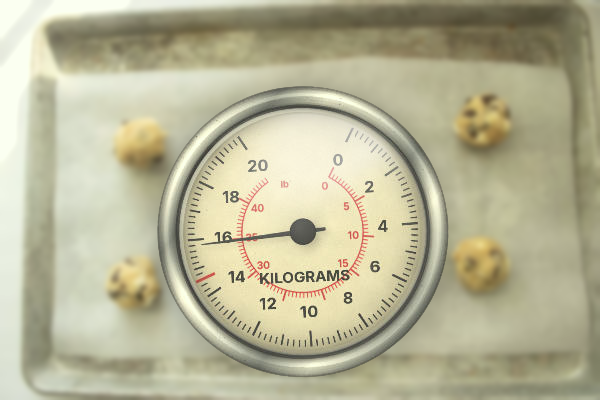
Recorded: 15.8,kg
